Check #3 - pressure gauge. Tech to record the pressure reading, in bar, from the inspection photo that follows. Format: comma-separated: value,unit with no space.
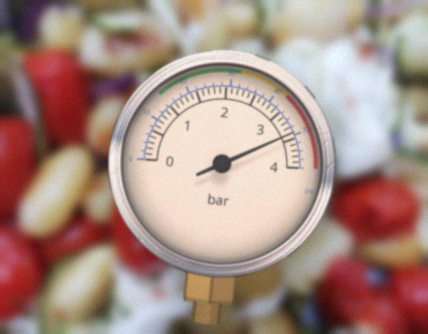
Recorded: 3.4,bar
